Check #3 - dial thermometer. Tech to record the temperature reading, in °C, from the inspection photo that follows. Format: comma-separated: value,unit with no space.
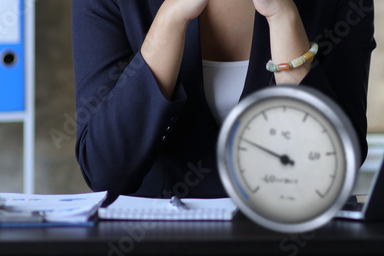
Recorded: -15,°C
